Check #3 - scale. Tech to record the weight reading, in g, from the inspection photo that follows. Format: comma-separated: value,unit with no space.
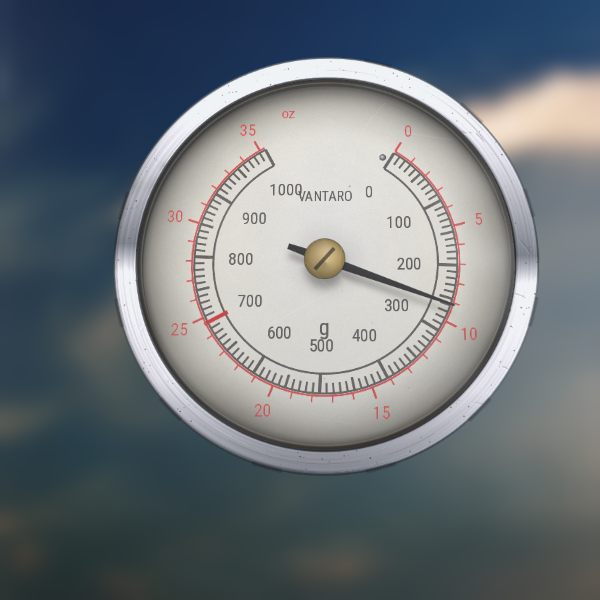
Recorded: 260,g
